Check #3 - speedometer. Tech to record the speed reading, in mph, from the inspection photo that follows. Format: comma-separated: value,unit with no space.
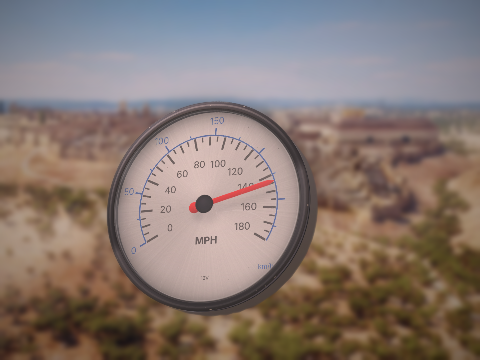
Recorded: 145,mph
